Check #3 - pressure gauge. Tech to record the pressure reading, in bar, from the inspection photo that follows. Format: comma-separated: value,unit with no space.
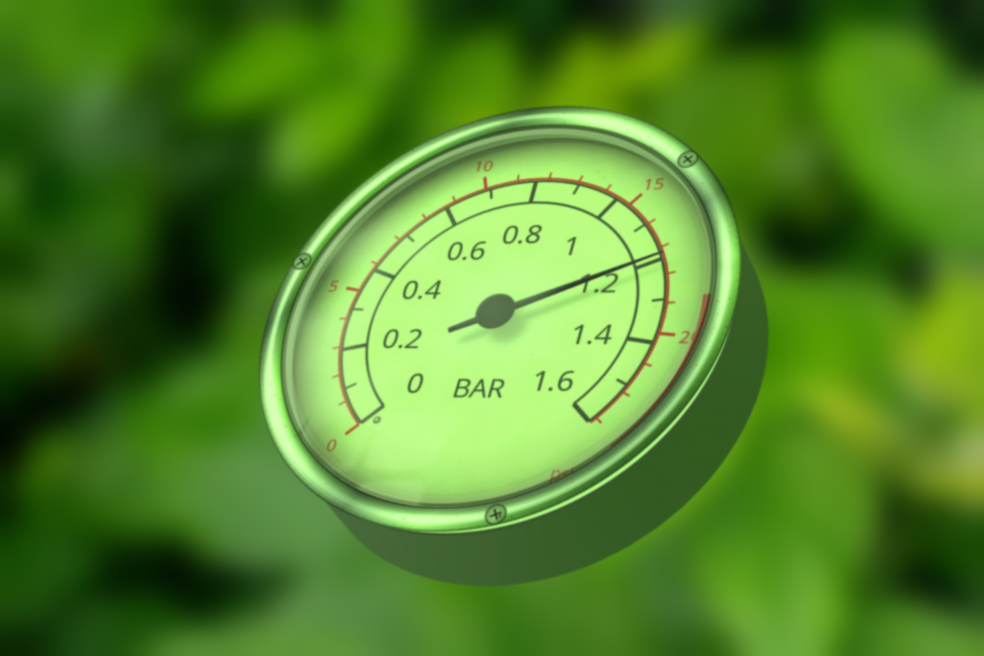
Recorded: 1.2,bar
